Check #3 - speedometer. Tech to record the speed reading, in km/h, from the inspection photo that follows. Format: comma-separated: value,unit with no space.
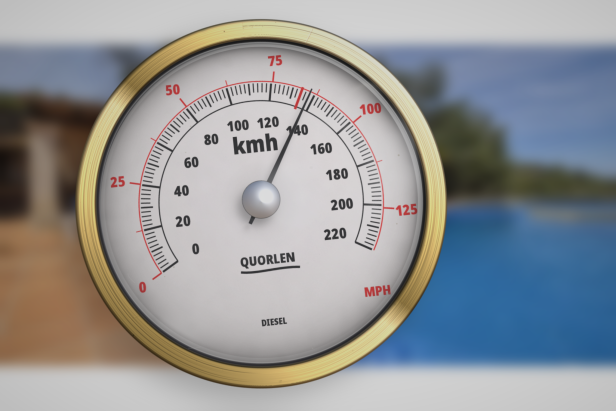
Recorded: 138,km/h
